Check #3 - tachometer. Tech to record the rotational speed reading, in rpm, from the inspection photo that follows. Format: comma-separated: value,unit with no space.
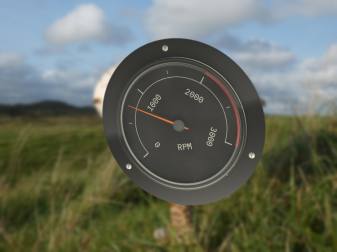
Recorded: 750,rpm
